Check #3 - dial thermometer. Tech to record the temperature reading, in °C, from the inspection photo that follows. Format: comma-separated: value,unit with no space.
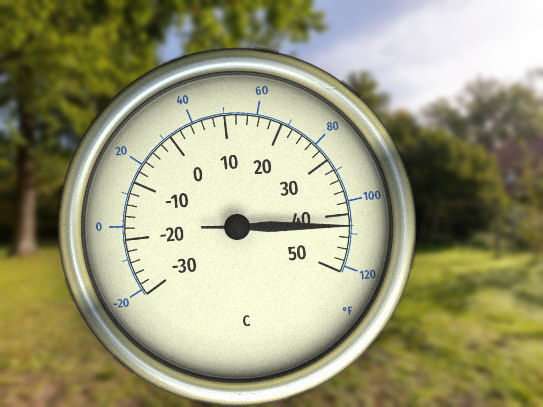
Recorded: 42,°C
